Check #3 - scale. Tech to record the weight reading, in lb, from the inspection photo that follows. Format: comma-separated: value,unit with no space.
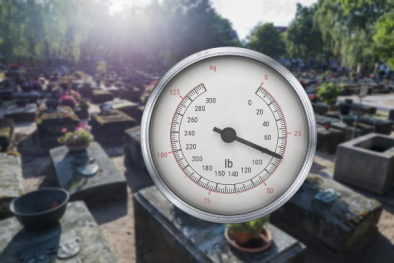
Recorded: 80,lb
